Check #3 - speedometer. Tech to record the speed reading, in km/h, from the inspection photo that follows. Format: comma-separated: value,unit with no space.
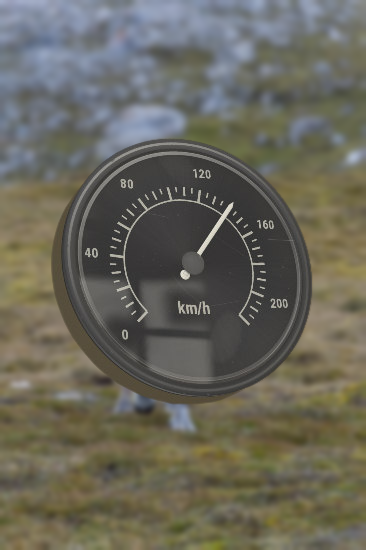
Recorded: 140,km/h
